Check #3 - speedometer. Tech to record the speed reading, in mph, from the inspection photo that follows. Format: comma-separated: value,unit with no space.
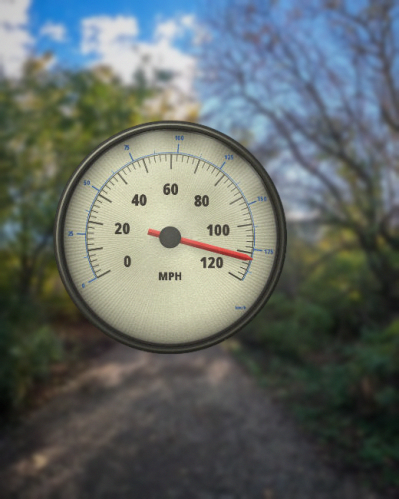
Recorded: 112,mph
